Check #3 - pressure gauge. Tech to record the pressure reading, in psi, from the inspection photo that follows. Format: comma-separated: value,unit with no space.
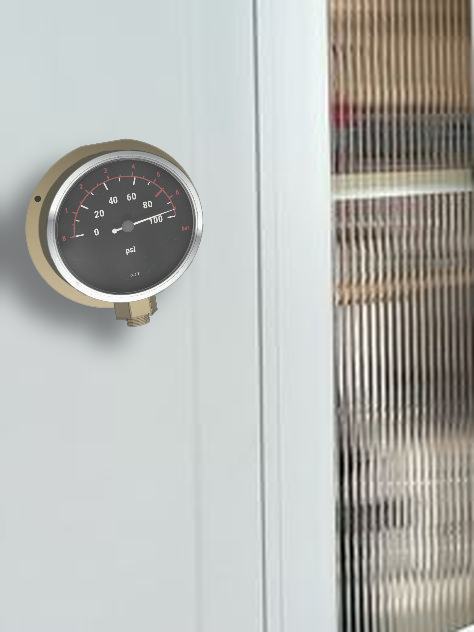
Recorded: 95,psi
